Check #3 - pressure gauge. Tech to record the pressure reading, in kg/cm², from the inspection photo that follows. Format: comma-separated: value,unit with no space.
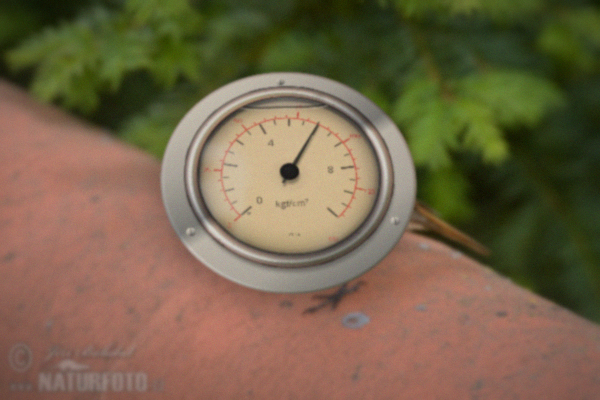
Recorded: 6,kg/cm²
